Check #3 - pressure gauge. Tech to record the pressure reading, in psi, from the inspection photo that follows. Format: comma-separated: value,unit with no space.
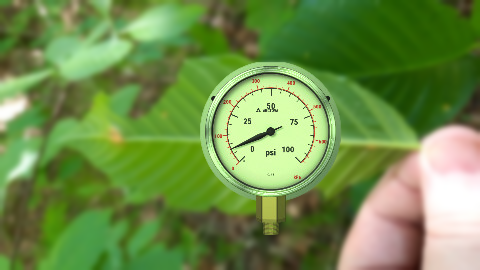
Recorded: 7.5,psi
